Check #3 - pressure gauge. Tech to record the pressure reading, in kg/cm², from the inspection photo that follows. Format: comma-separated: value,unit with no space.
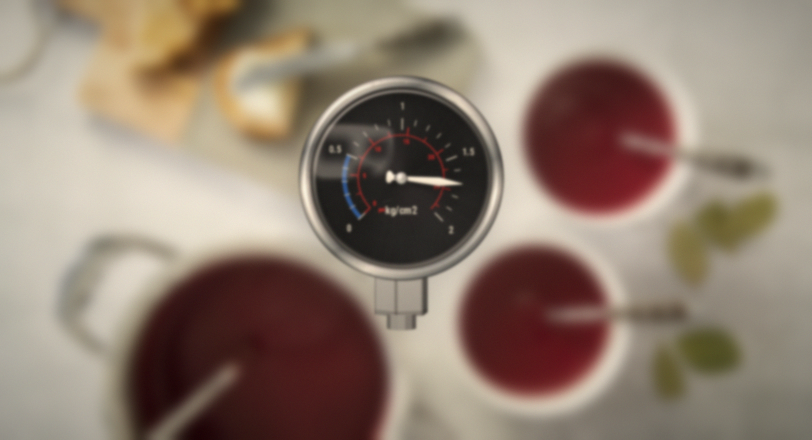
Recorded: 1.7,kg/cm²
